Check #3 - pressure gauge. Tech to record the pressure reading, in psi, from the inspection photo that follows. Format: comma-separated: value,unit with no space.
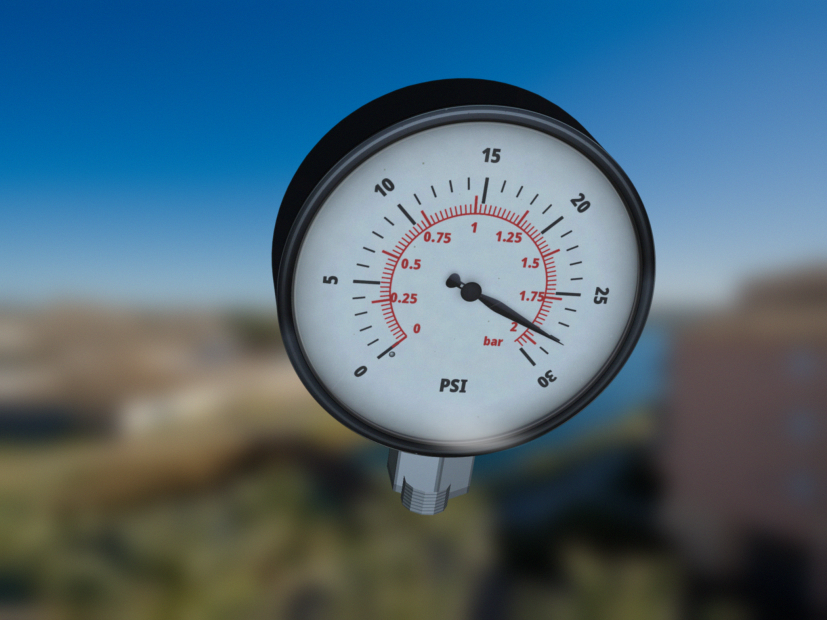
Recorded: 28,psi
